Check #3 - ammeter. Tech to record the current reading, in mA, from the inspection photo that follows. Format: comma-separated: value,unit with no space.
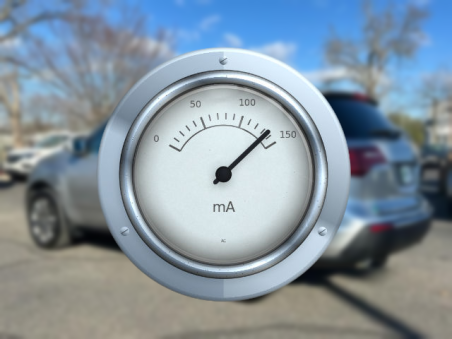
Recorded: 135,mA
